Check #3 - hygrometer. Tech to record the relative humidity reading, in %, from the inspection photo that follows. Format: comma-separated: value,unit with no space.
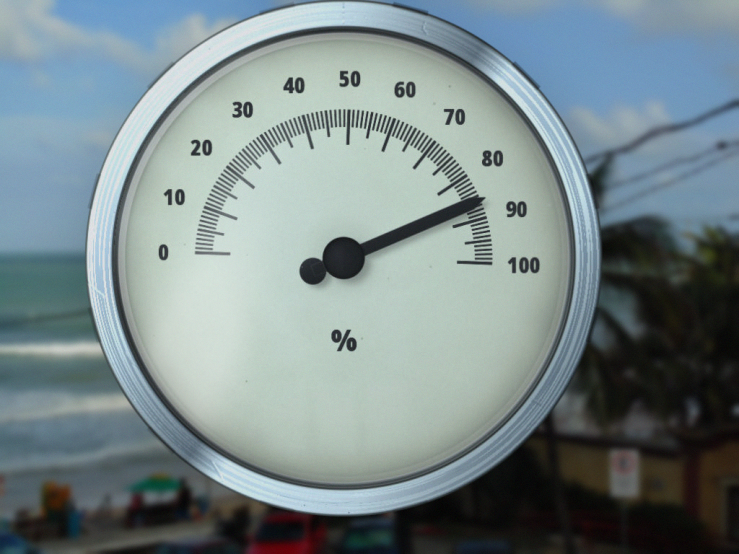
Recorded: 86,%
